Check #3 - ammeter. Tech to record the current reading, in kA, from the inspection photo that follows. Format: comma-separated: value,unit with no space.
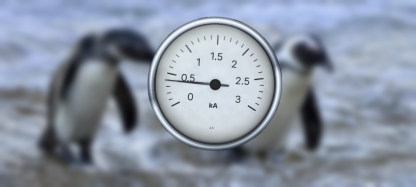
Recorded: 0.4,kA
